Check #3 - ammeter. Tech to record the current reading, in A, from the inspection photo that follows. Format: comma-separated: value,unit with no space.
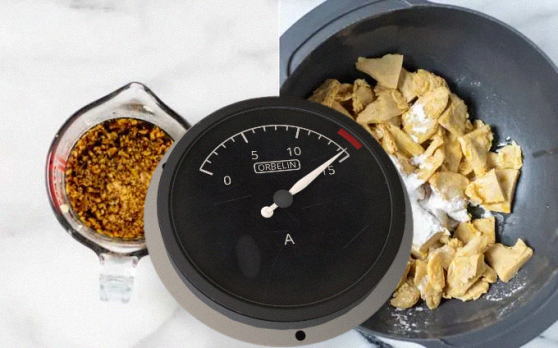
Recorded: 14.5,A
